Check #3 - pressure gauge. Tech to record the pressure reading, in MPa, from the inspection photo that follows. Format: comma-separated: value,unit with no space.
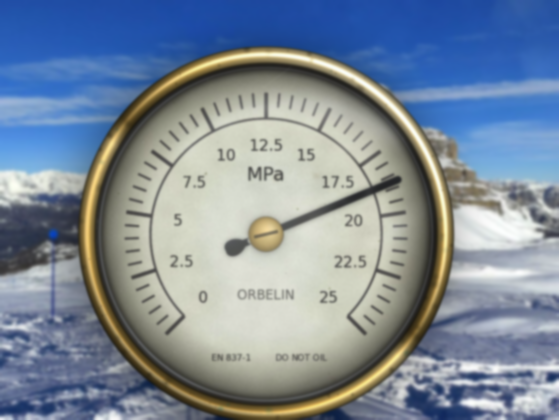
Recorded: 18.75,MPa
